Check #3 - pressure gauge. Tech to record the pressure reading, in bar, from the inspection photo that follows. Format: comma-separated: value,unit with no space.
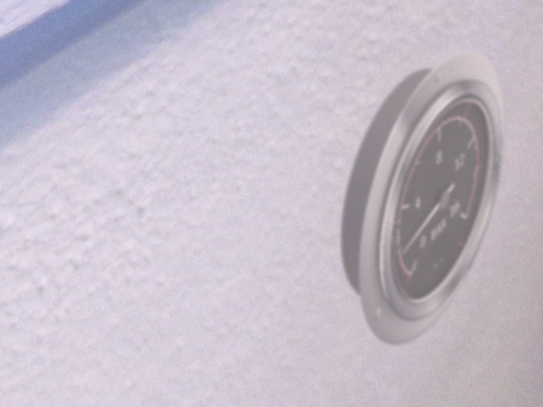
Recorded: 2,bar
